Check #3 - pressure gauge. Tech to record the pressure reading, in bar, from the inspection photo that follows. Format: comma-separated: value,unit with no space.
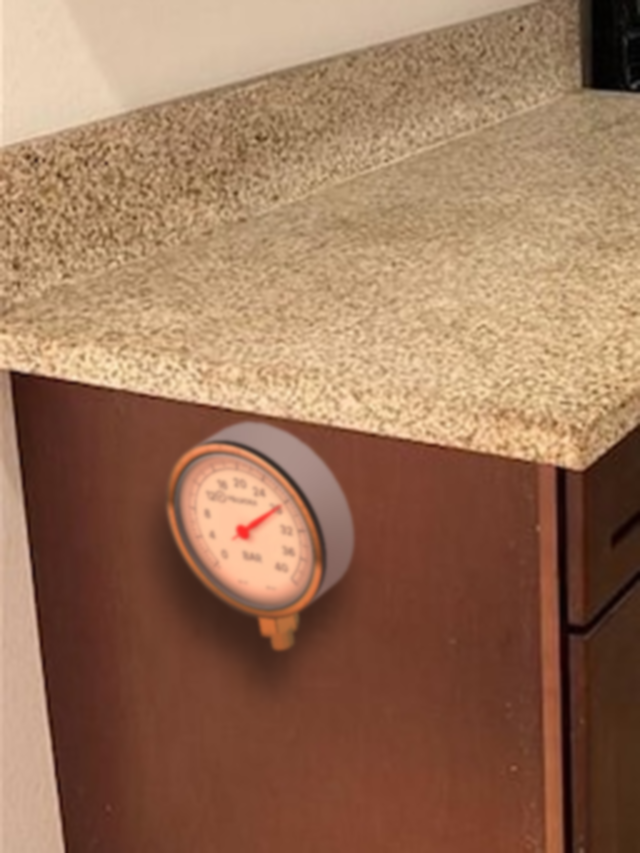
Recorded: 28,bar
